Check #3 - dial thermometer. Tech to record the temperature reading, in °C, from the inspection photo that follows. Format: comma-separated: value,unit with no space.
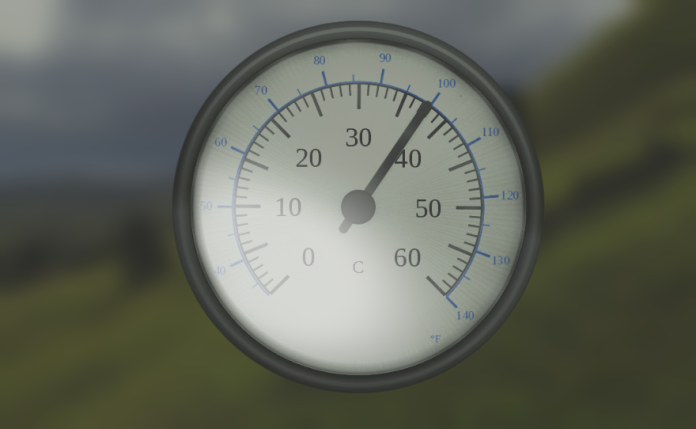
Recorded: 37.5,°C
